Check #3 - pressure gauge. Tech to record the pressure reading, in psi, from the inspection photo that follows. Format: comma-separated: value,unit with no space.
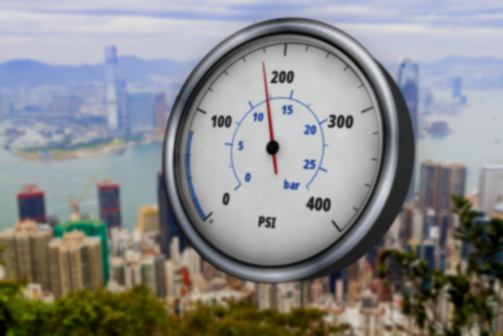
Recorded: 180,psi
